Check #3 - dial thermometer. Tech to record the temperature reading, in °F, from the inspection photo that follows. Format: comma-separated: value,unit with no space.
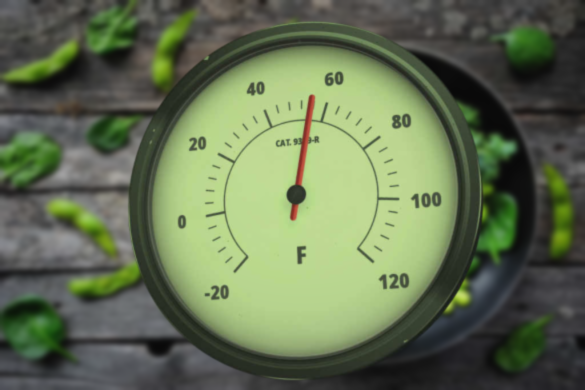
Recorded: 56,°F
